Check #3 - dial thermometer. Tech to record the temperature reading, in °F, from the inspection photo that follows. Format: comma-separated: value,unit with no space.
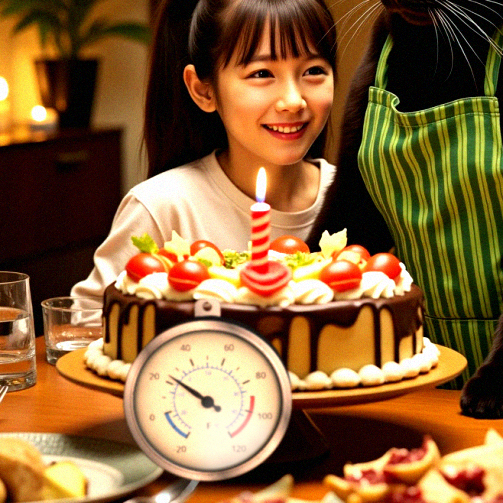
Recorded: 25,°F
